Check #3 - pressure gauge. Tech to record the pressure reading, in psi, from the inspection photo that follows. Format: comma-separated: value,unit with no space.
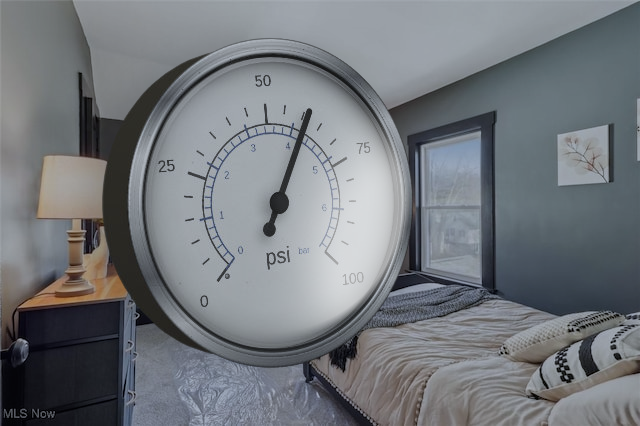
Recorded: 60,psi
